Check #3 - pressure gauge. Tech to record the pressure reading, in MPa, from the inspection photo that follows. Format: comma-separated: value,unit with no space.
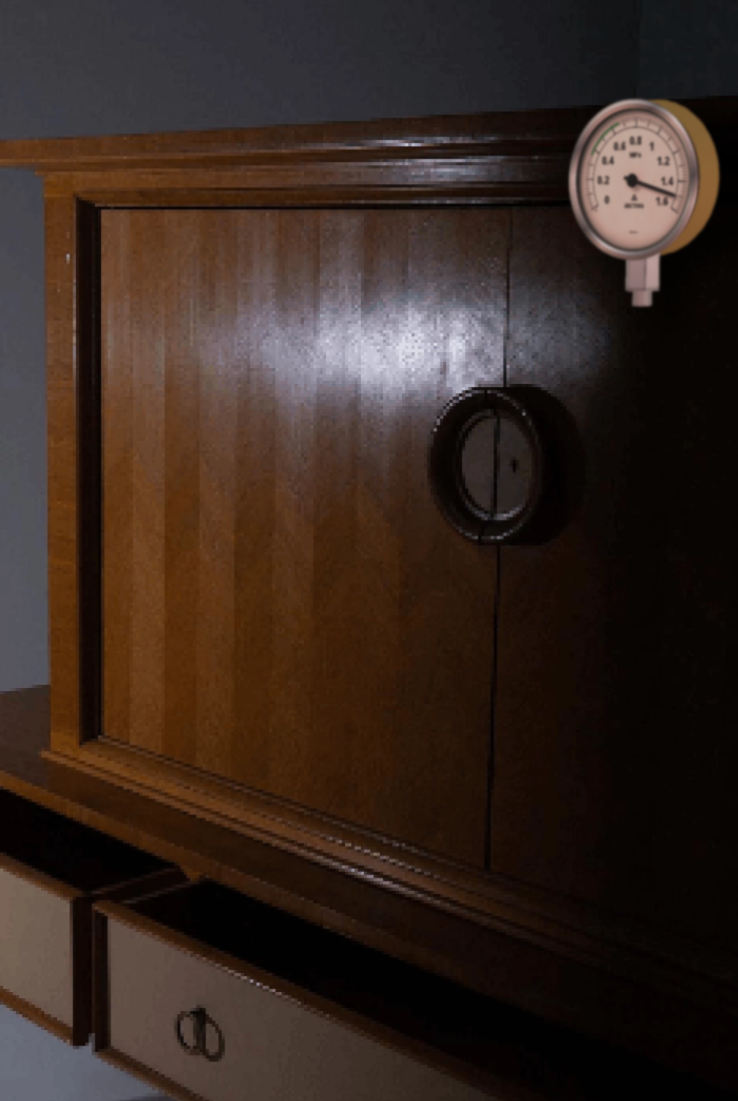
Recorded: 1.5,MPa
